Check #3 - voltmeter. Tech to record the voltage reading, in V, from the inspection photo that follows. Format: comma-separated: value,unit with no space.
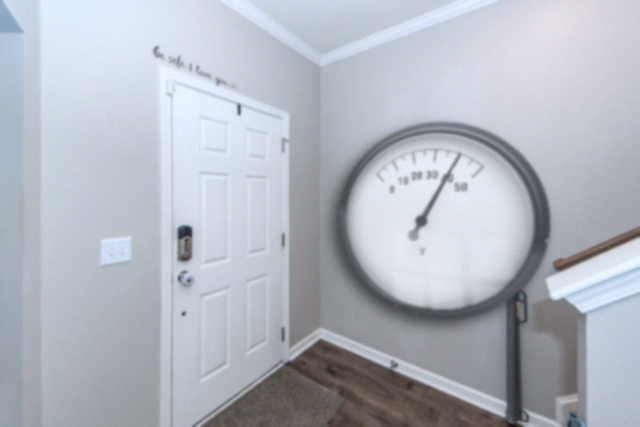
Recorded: 40,V
